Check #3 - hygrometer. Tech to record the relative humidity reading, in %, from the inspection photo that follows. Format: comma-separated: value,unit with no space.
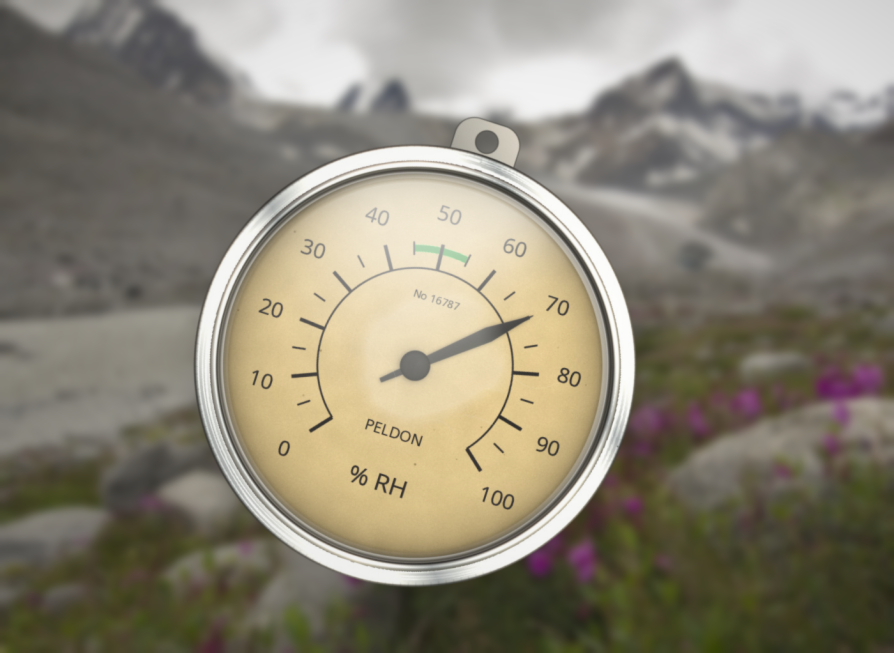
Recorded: 70,%
